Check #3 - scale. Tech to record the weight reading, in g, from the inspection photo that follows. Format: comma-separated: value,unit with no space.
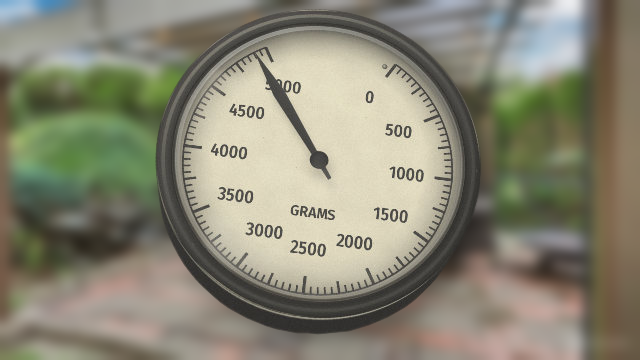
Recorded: 4900,g
